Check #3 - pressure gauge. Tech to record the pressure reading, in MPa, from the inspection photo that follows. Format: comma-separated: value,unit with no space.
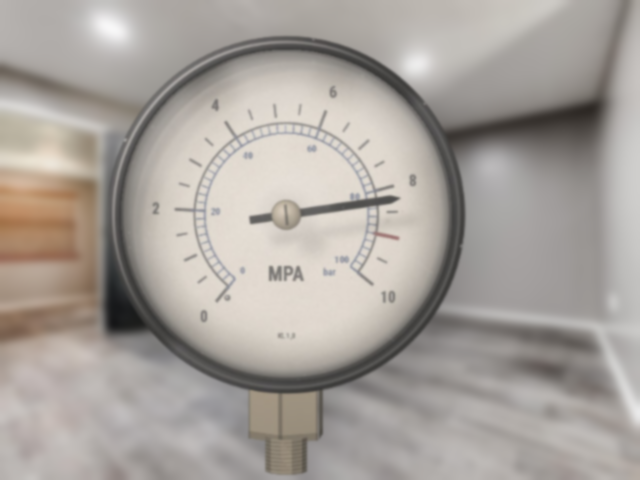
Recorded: 8.25,MPa
